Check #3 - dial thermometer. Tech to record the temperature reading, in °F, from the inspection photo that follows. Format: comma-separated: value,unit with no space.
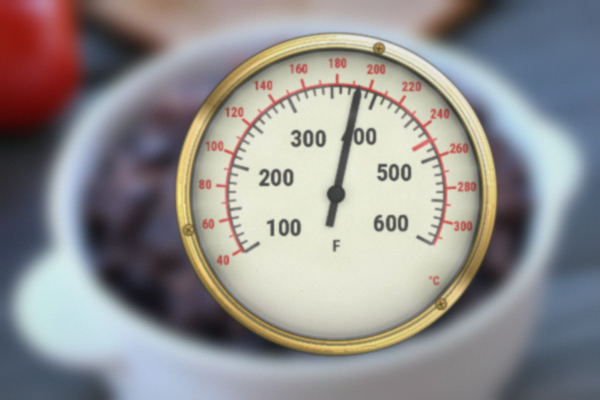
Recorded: 380,°F
